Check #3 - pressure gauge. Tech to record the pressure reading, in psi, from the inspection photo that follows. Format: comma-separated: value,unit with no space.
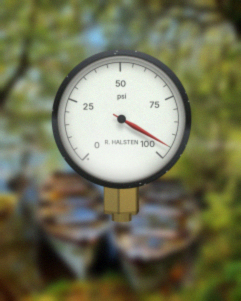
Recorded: 95,psi
